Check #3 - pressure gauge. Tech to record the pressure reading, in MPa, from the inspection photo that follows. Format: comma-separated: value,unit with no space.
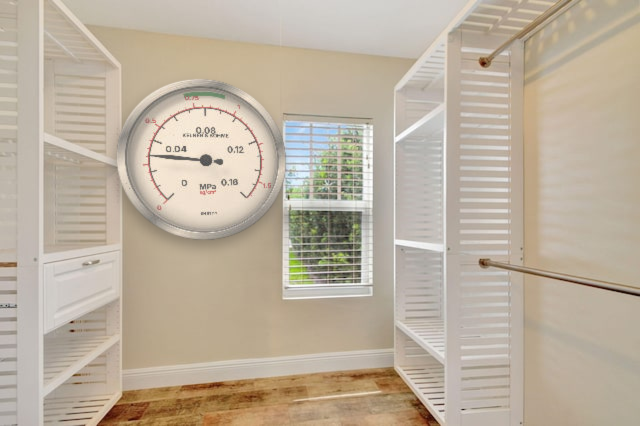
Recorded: 0.03,MPa
